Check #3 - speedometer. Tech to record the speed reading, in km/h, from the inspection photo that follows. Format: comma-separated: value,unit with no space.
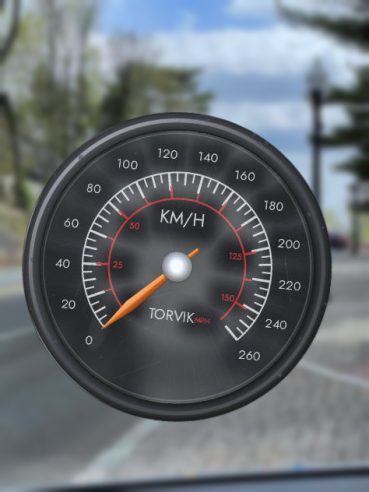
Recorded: 0,km/h
